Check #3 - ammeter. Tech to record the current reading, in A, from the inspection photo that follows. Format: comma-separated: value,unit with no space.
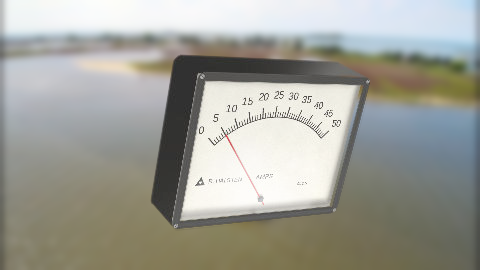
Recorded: 5,A
